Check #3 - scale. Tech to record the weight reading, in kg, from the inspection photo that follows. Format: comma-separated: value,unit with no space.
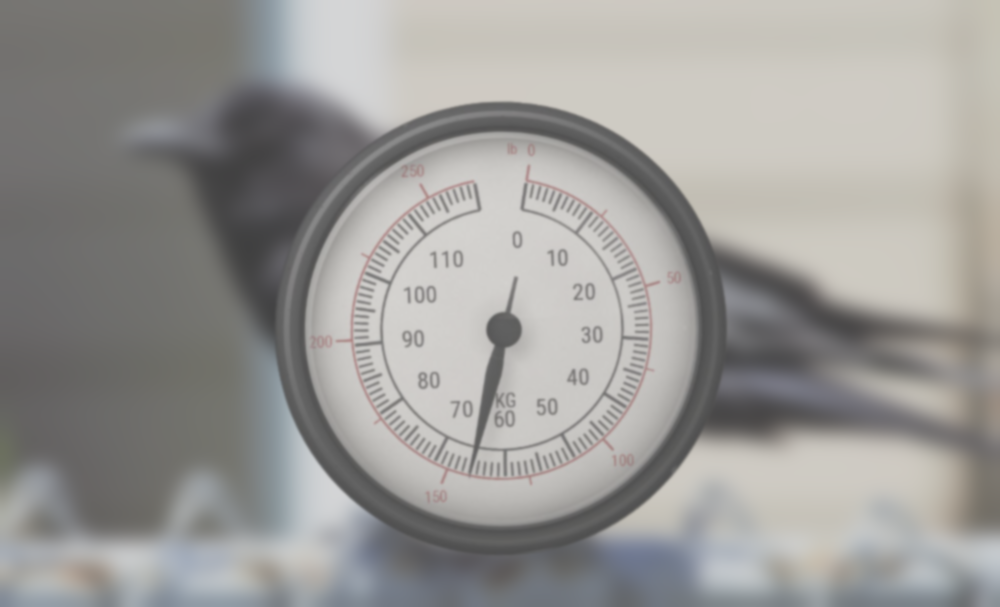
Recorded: 65,kg
